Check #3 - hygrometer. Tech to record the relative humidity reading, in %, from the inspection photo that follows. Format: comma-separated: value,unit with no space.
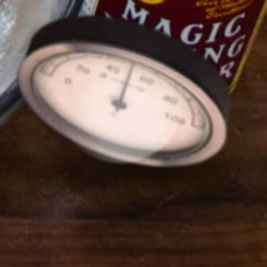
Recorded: 50,%
